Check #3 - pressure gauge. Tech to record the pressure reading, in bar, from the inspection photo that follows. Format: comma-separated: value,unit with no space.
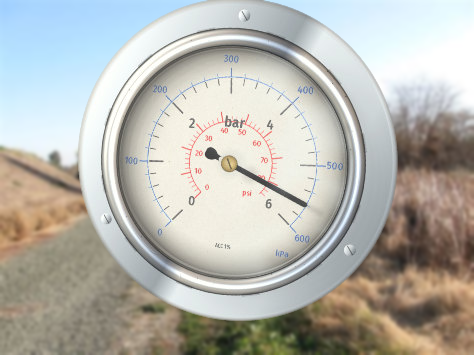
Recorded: 5.6,bar
